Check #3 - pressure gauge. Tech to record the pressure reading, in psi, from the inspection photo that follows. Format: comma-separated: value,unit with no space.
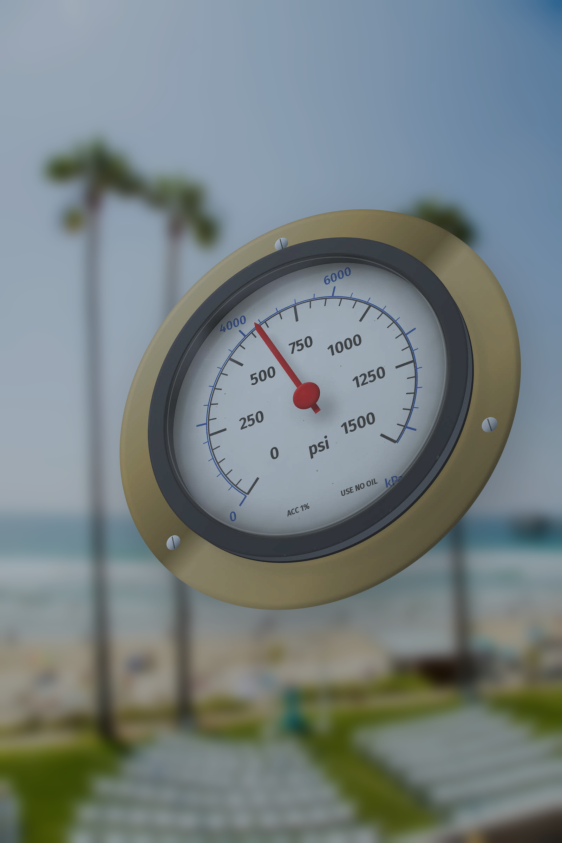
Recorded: 625,psi
